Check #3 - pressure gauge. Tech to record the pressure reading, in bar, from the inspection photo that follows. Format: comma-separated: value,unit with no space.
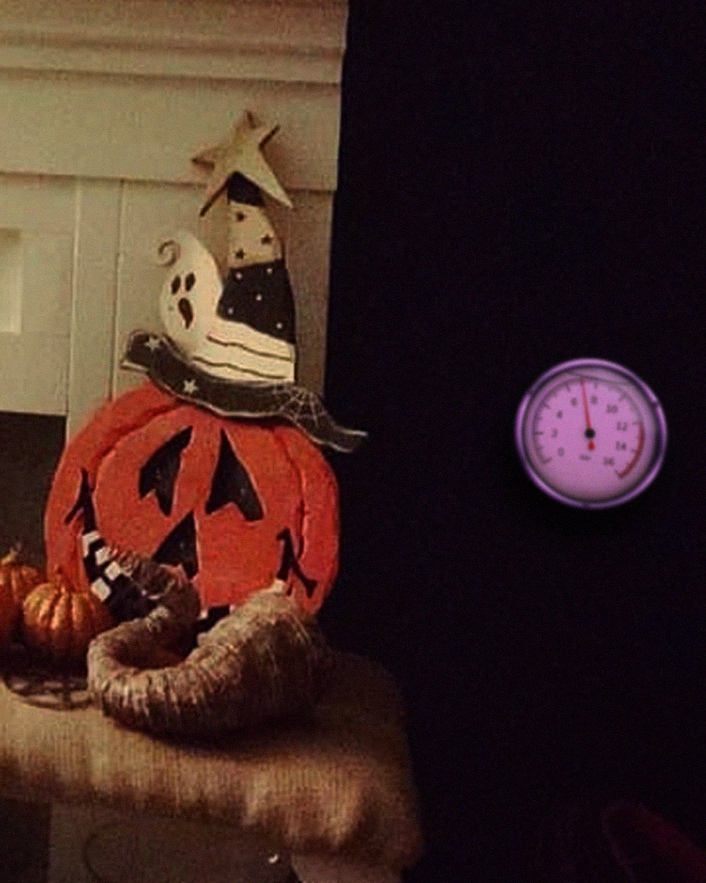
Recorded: 7,bar
